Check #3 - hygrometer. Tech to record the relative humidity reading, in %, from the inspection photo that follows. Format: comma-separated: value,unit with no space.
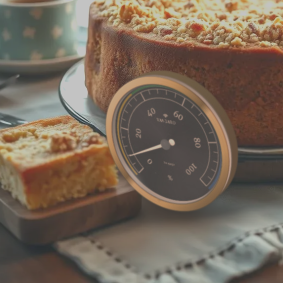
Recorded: 8,%
